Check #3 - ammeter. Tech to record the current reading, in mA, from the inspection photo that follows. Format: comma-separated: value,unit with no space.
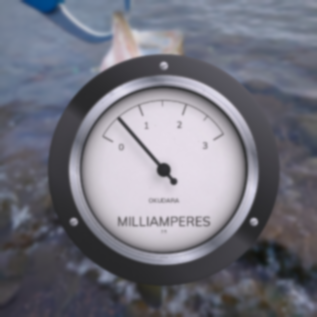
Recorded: 0.5,mA
